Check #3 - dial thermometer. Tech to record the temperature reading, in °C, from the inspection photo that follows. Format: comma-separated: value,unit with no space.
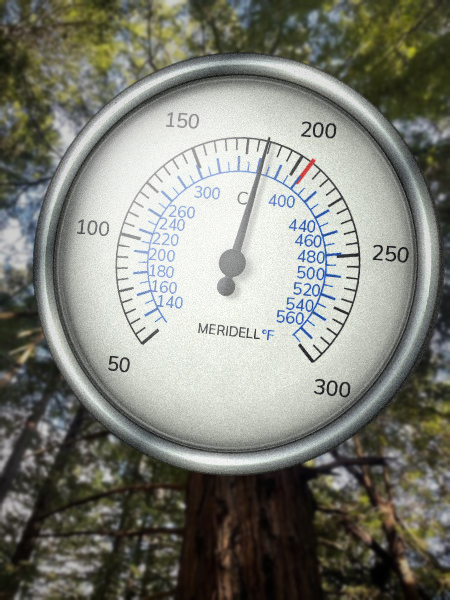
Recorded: 185,°C
